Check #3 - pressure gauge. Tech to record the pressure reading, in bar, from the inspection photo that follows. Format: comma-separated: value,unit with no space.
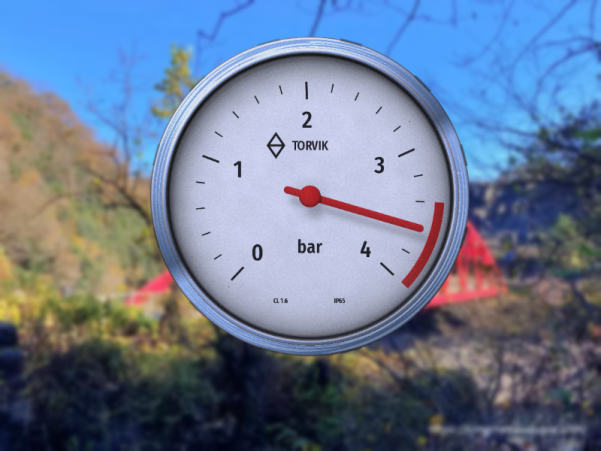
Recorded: 3.6,bar
